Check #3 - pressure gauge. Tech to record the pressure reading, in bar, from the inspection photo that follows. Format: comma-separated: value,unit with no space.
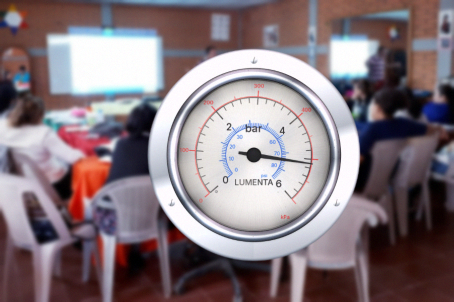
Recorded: 5.1,bar
